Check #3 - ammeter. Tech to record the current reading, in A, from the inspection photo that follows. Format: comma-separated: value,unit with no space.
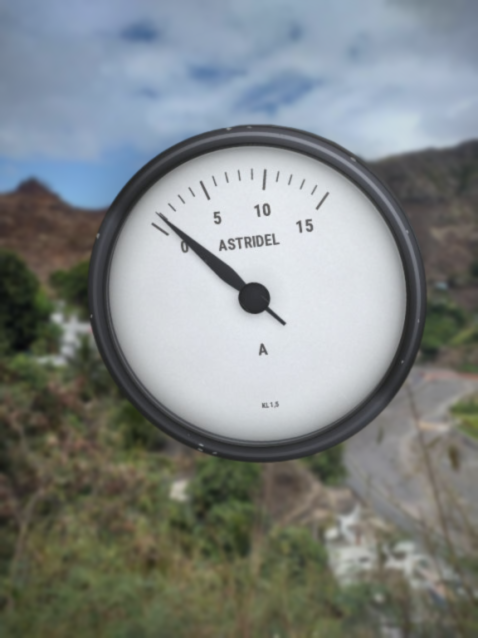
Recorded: 1,A
